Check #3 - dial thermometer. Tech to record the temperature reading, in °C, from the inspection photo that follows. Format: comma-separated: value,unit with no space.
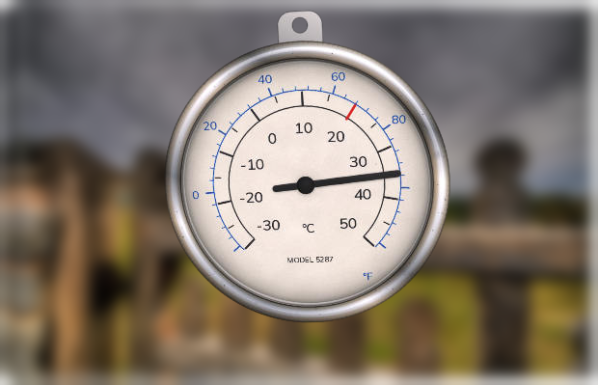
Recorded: 35,°C
